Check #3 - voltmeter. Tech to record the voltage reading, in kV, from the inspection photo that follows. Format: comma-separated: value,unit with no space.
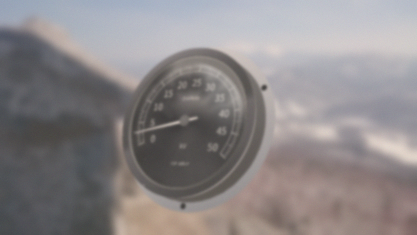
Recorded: 2.5,kV
